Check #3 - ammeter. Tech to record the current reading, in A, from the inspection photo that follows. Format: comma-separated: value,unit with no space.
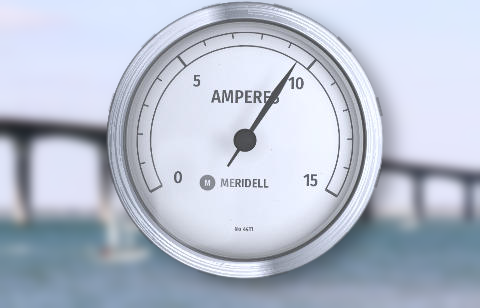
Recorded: 9.5,A
